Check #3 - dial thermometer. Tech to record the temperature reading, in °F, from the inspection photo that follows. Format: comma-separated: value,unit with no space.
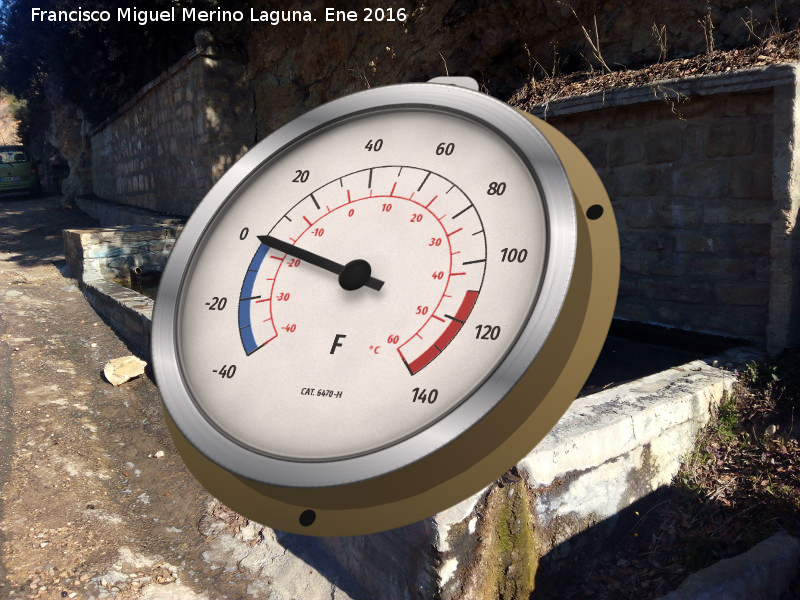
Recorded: 0,°F
